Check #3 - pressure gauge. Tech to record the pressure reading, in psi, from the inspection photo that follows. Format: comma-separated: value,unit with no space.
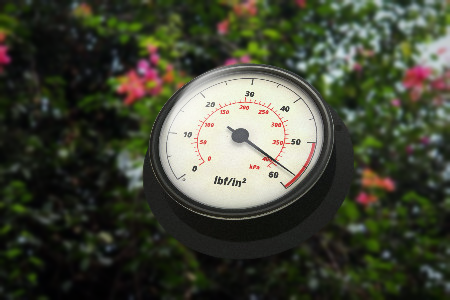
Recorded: 57.5,psi
